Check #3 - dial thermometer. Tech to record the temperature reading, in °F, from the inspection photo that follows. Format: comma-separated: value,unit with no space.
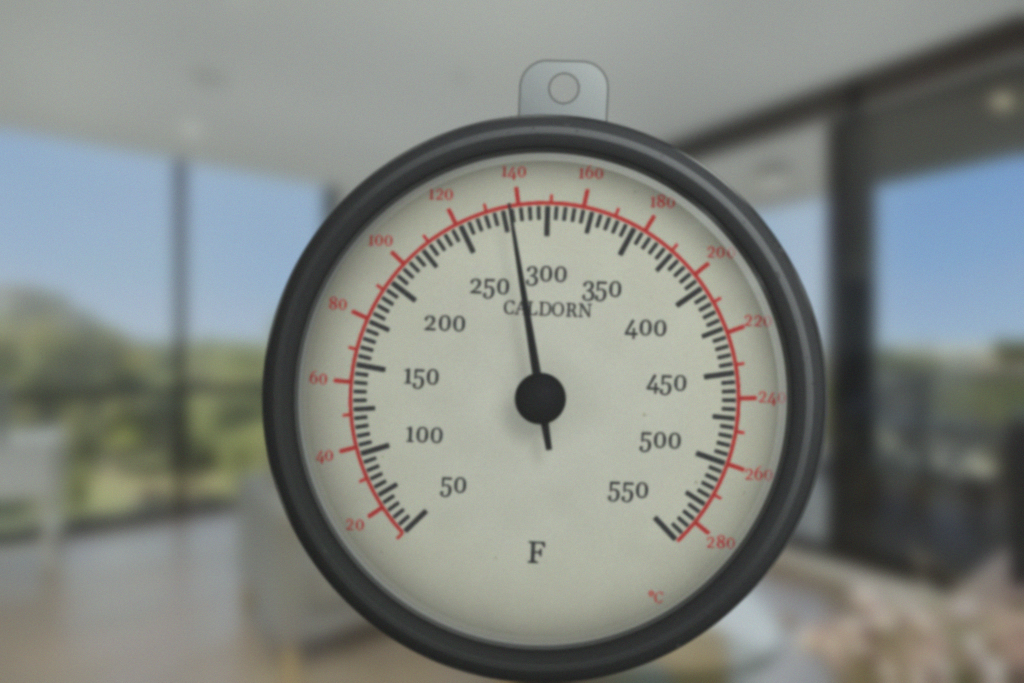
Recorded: 280,°F
